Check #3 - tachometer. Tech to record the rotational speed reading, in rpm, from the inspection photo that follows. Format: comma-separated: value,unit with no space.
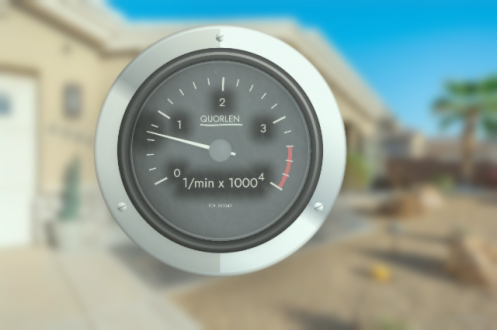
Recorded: 700,rpm
